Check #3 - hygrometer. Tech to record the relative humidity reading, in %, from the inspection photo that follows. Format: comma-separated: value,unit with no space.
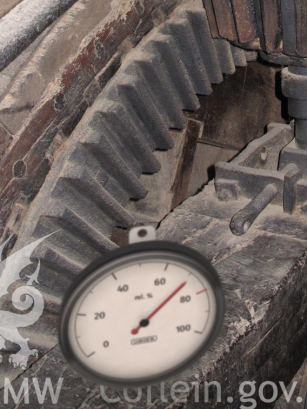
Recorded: 70,%
